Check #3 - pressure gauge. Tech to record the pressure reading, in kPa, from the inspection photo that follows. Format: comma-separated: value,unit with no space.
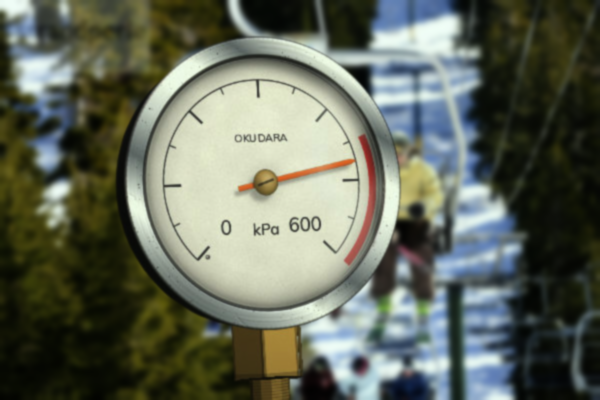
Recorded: 475,kPa
